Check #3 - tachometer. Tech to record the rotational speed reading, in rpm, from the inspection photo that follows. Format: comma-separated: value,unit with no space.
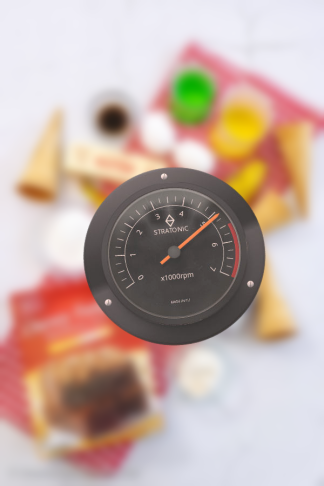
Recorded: 5125,rpm
